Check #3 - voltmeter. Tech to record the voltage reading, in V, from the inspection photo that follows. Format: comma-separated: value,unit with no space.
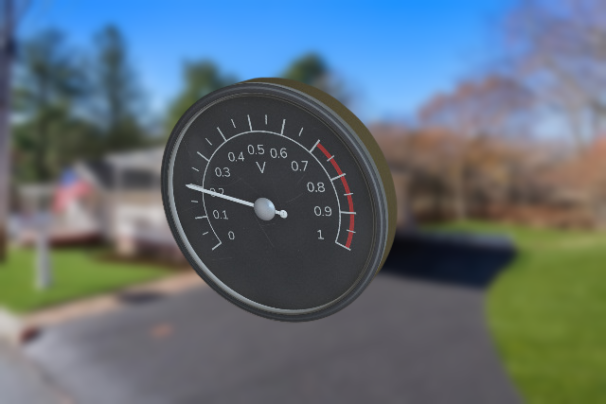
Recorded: 0.2,V
